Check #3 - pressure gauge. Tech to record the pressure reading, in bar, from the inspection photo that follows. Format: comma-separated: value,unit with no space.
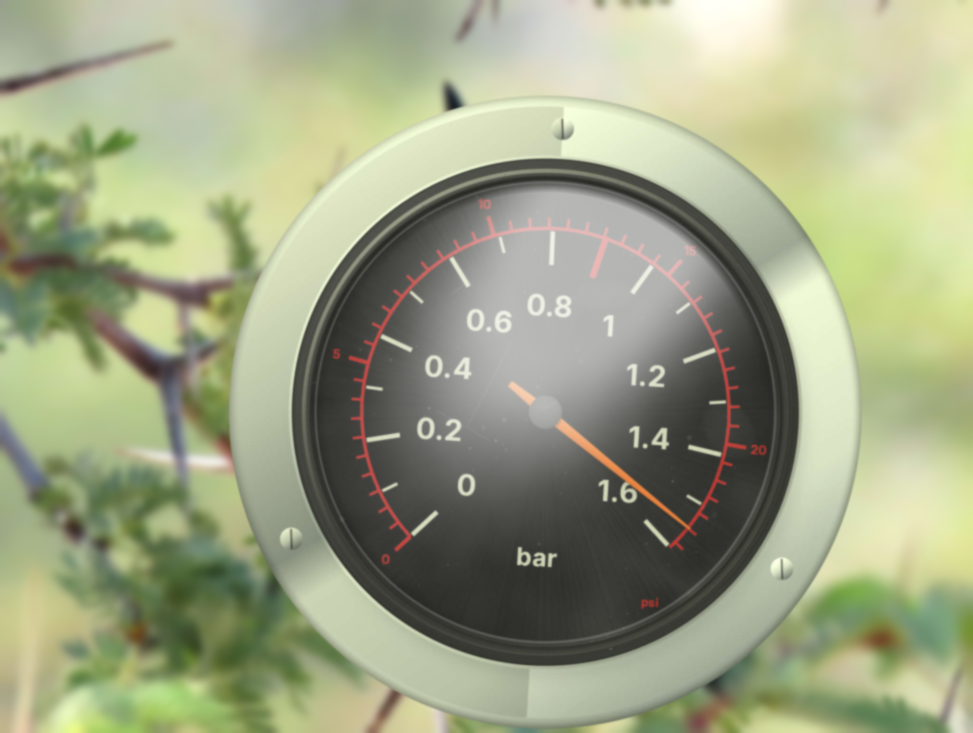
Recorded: 1.55,bar
